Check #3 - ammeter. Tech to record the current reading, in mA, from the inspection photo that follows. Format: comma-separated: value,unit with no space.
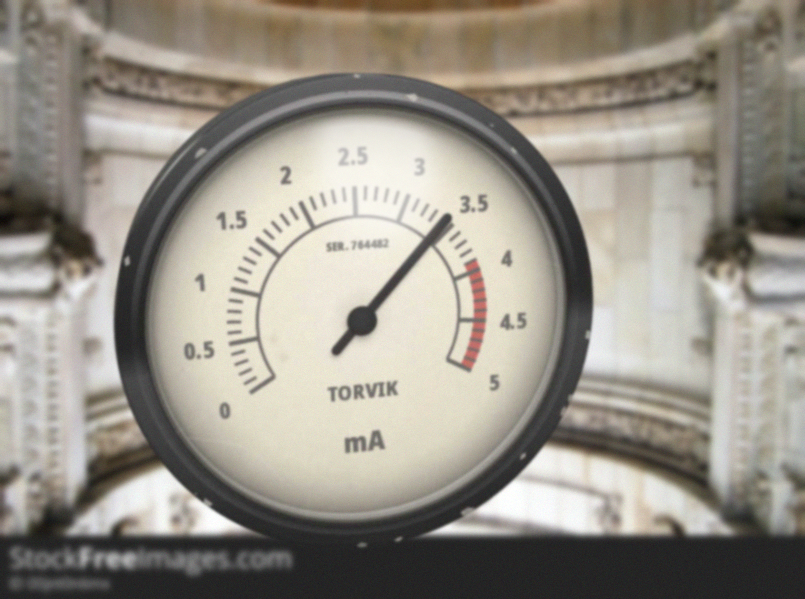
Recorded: 3.4,mA
